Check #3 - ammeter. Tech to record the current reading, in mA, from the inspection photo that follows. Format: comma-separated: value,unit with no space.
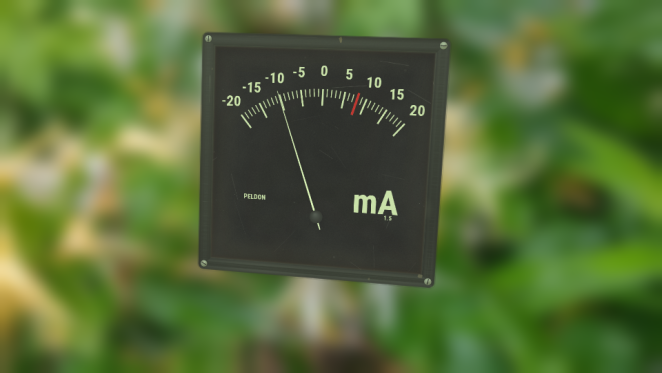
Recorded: -10,mA
